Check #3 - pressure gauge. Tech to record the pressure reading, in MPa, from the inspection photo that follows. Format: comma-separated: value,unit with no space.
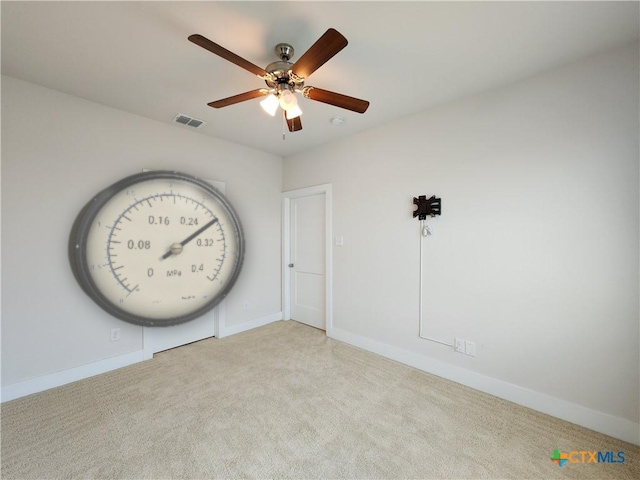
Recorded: 0.28,MPa
